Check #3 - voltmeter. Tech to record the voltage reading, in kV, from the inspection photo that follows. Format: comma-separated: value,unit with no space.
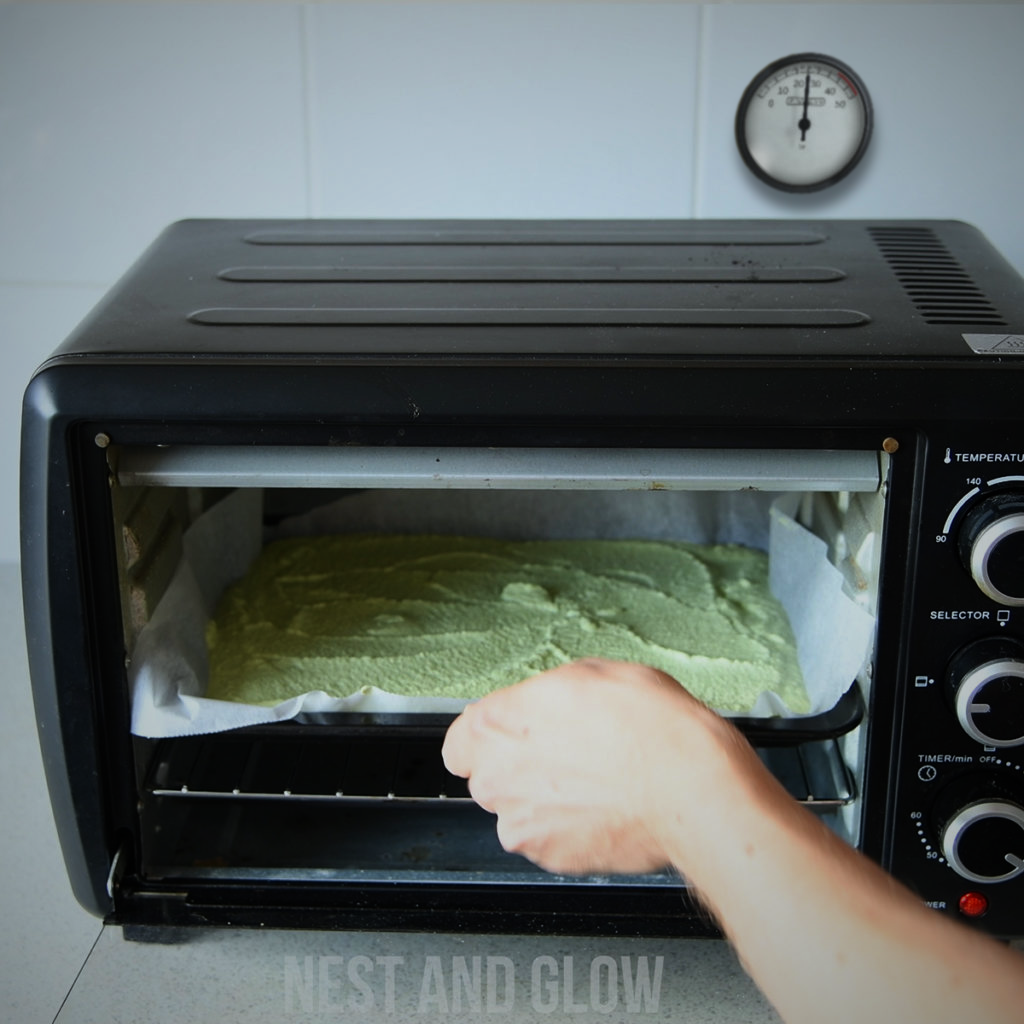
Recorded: 25,kV
